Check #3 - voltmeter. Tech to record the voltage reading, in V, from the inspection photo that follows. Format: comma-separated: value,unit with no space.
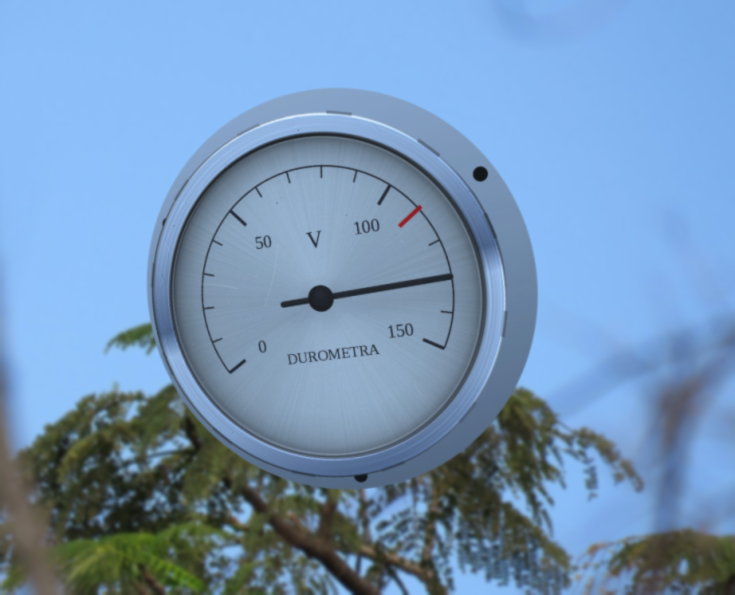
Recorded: 130,V
